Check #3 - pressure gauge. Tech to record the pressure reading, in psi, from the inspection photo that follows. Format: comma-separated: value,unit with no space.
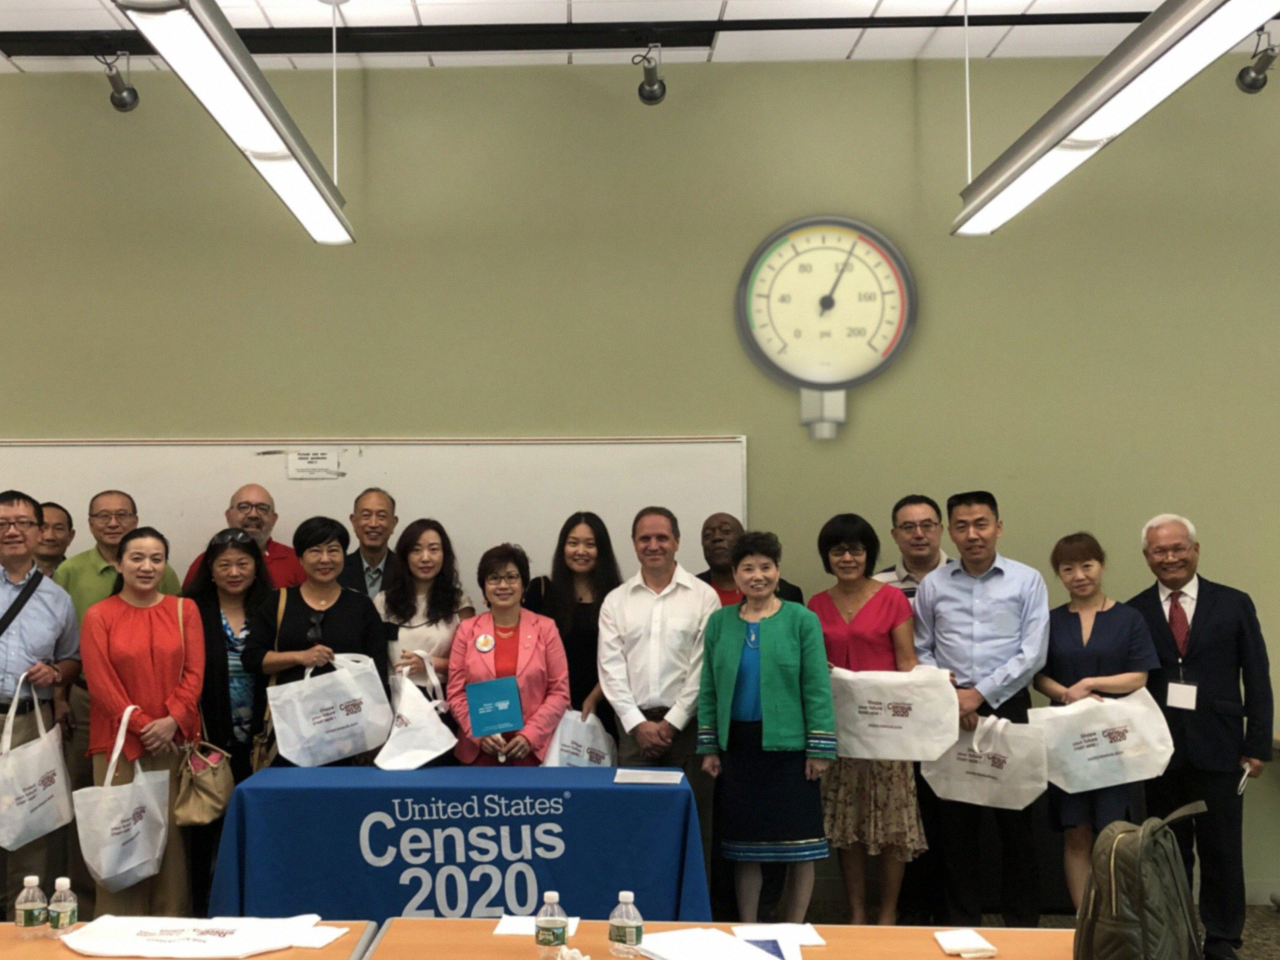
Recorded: 120,psi
